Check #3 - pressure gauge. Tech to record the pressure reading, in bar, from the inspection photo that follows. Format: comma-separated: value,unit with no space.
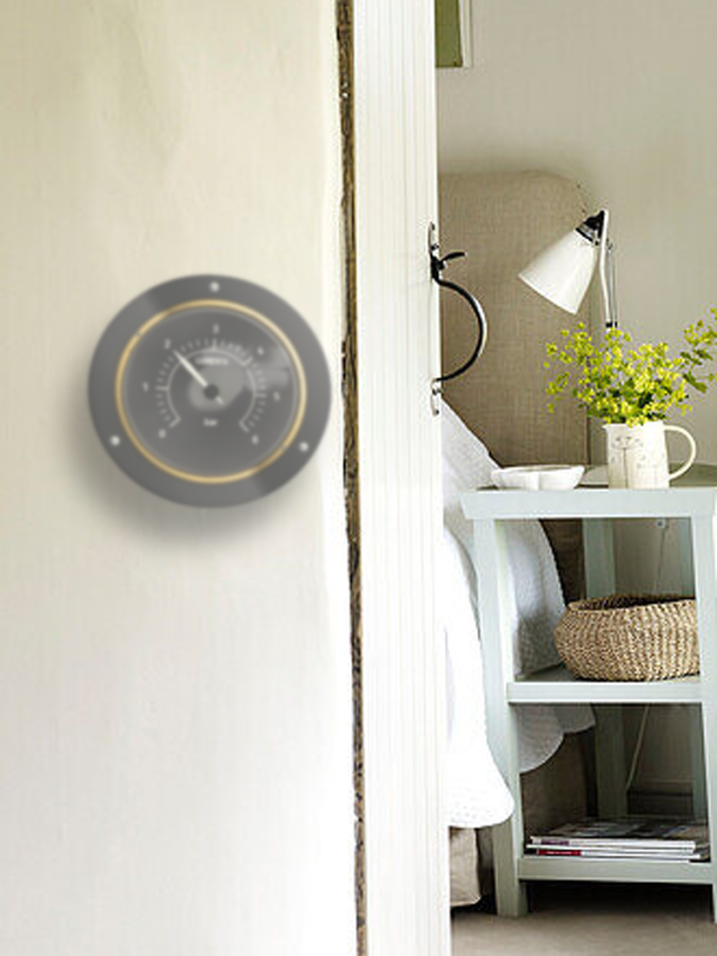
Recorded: 2,bar
